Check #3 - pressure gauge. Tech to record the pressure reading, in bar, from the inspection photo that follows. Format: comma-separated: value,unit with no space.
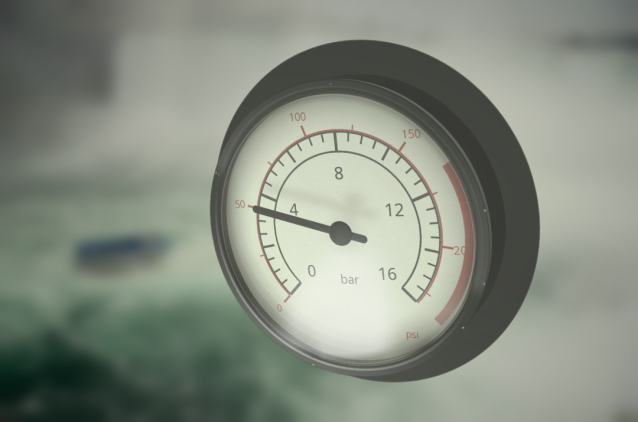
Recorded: 3.5,bar
